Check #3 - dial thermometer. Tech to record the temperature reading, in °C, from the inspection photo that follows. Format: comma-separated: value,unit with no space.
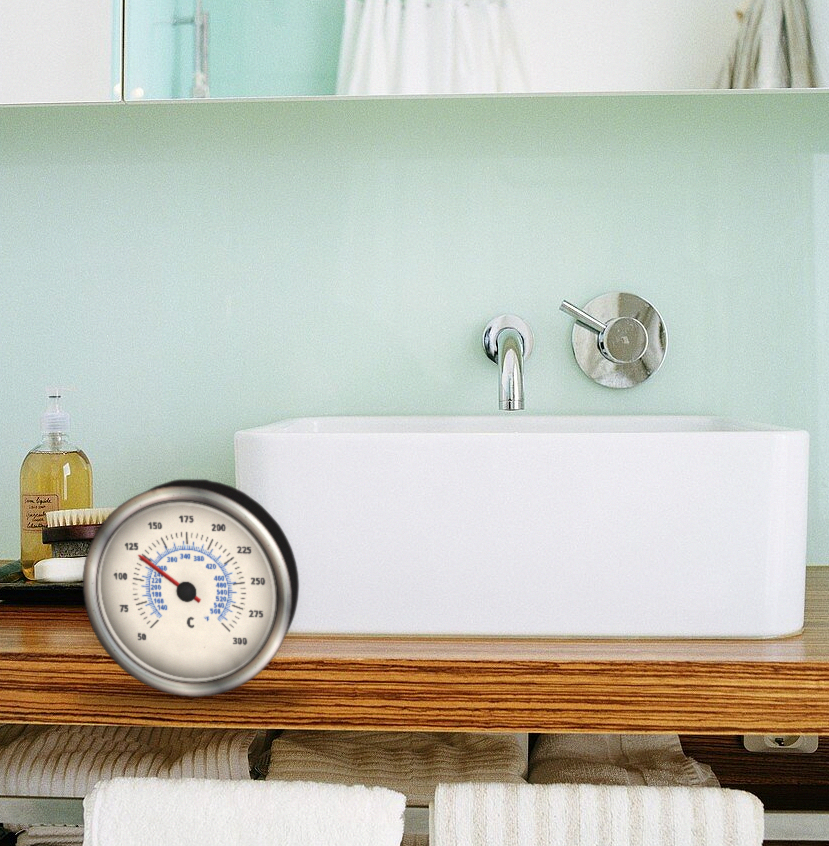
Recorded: 125,°C
